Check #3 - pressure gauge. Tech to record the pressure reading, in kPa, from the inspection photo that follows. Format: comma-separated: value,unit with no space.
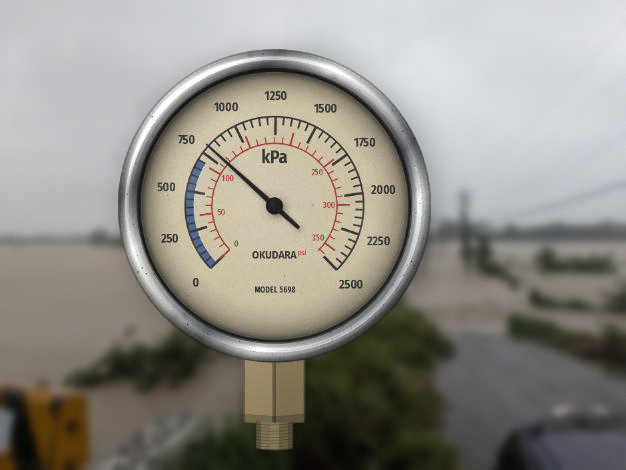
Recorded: 800,kPa
